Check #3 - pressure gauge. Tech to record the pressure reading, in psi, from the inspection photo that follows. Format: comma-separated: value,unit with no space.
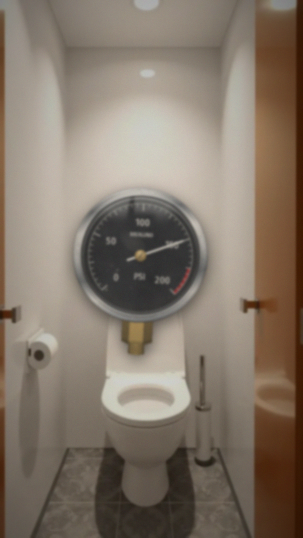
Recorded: 150,psi
